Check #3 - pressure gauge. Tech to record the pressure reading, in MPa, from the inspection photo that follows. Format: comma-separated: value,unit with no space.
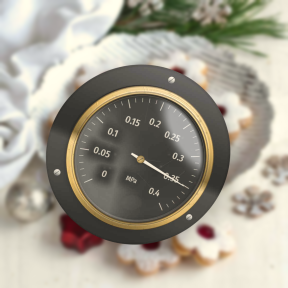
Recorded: 0.35,MPa
